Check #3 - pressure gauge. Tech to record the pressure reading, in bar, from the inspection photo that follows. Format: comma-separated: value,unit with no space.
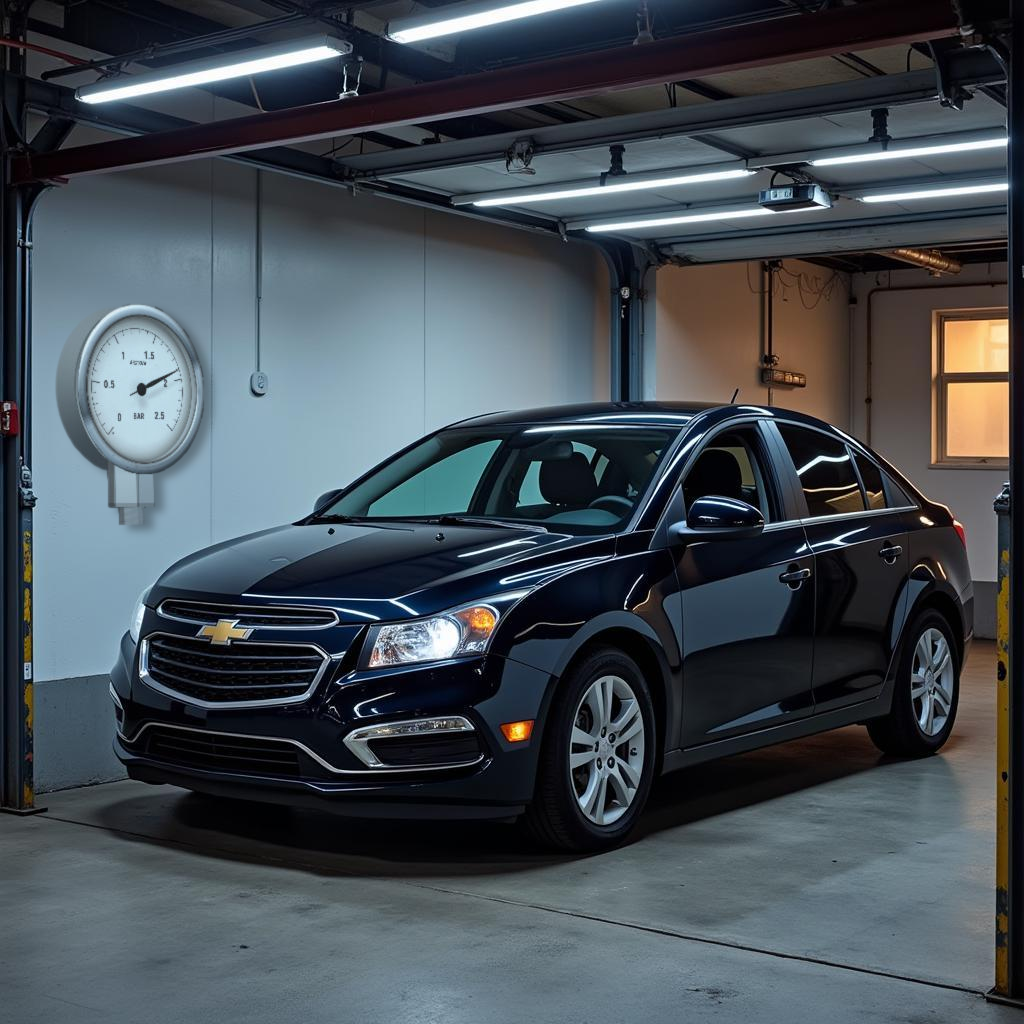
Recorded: 1.9,bar
